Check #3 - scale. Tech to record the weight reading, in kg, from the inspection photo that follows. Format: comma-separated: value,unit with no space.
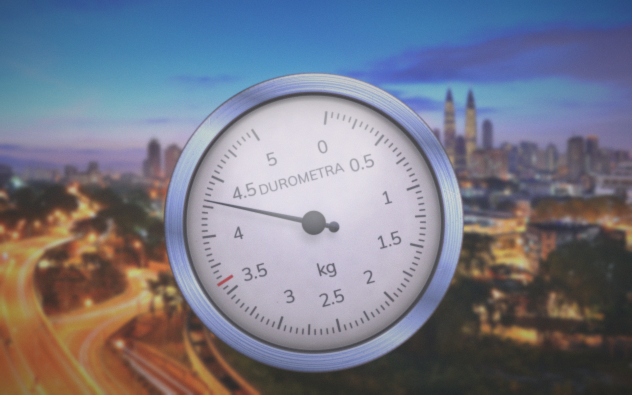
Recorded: 4.3,kg
